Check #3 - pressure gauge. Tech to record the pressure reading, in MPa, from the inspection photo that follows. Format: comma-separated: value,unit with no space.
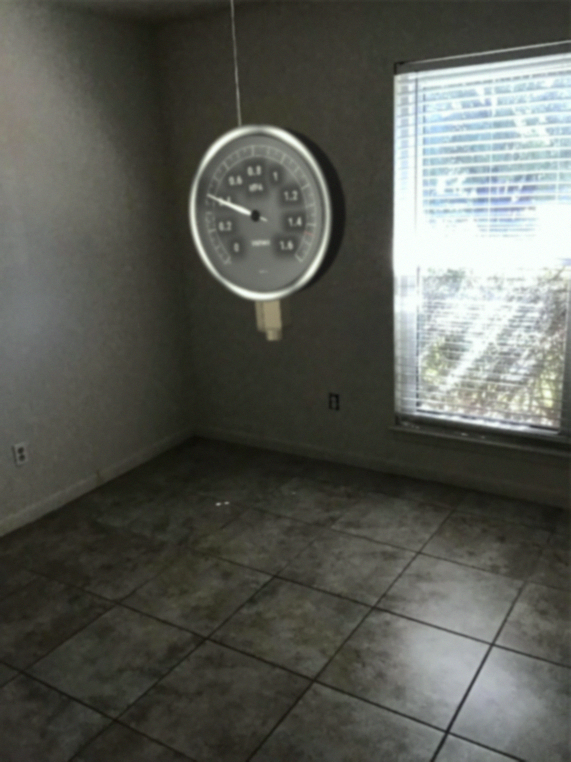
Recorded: 0.4,MPa
